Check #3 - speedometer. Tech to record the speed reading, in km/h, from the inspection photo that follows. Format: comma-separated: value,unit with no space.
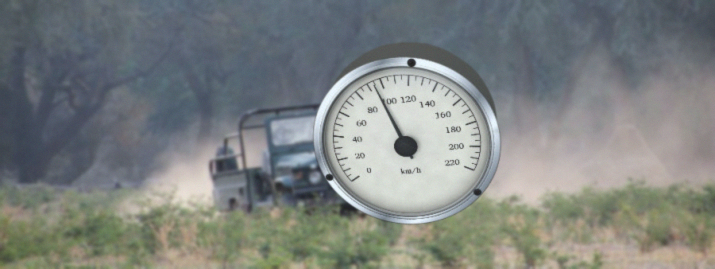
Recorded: 95,km/h
